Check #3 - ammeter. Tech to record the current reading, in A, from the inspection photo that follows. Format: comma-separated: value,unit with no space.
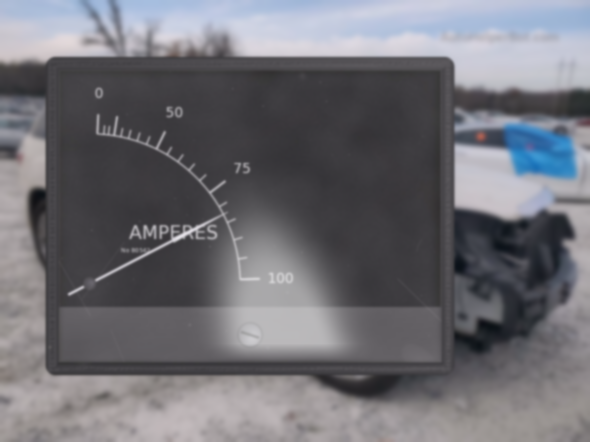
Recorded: 82.5,A
